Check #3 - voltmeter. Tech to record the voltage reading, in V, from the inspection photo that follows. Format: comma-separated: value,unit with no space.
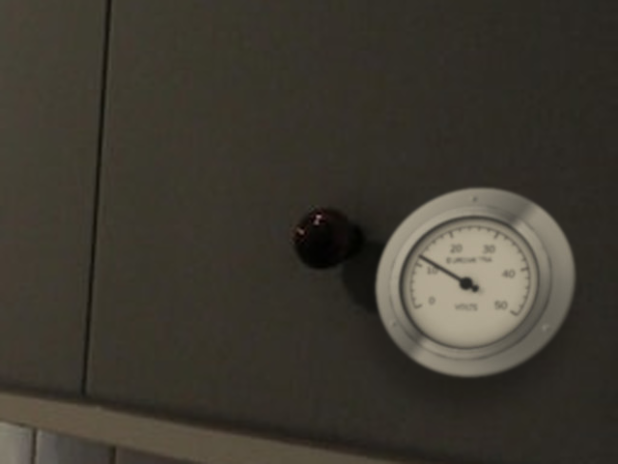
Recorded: 12,V
